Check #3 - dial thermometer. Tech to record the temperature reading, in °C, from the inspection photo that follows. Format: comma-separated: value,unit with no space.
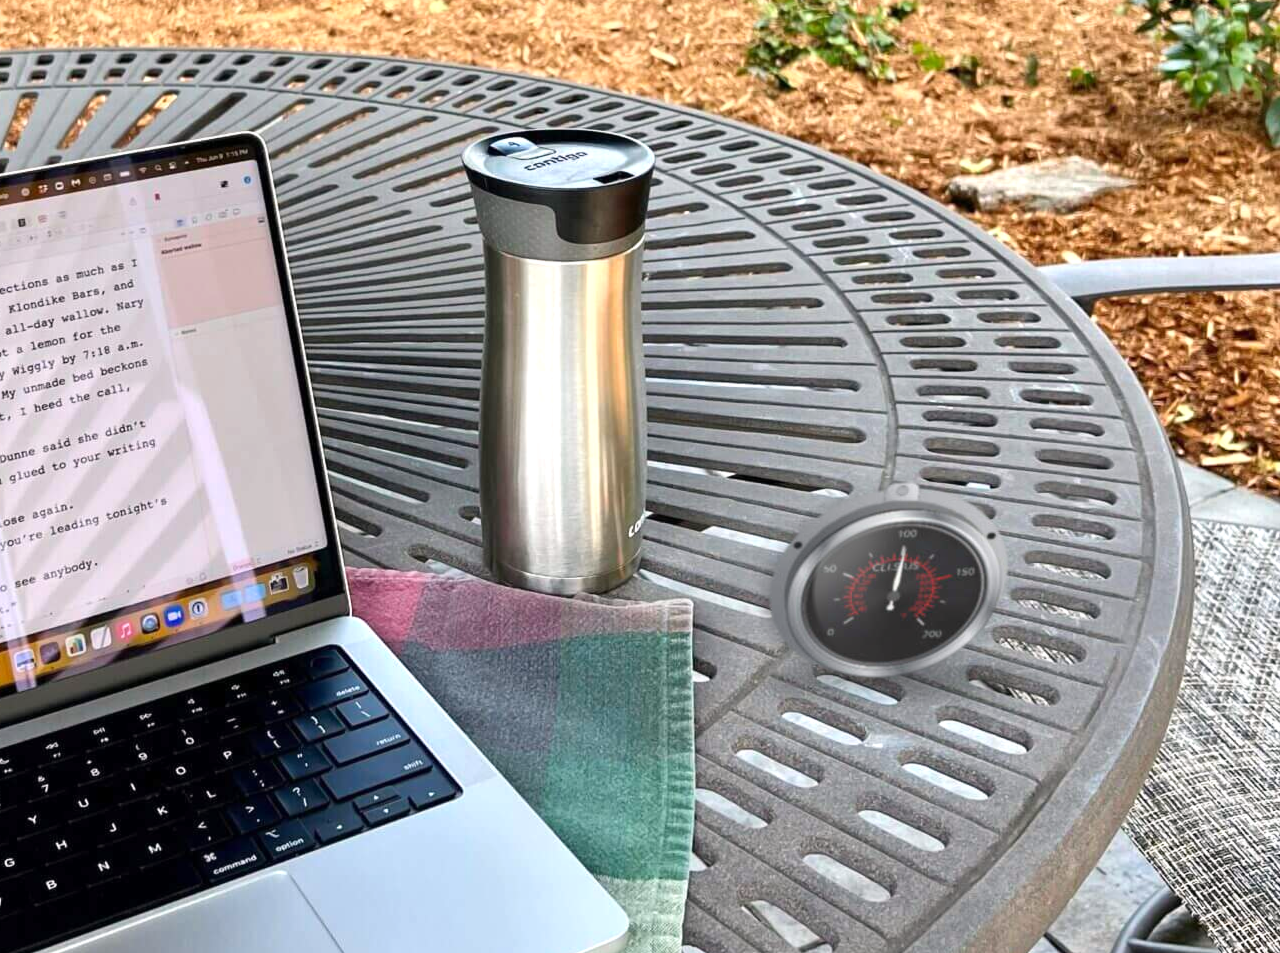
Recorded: 100,°C
